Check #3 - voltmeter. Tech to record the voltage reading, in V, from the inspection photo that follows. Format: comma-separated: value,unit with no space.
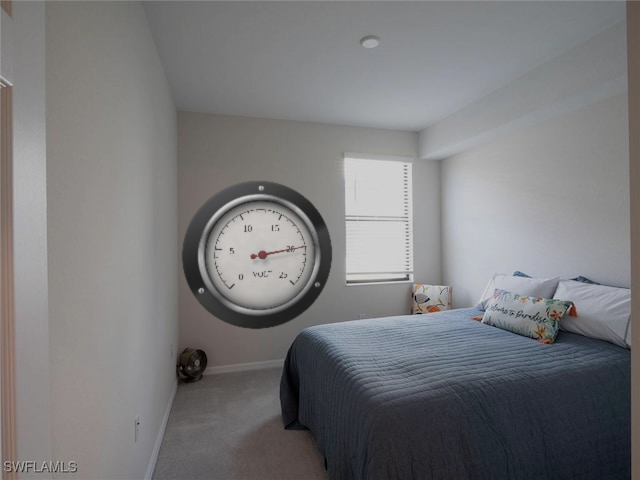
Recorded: 20,V
